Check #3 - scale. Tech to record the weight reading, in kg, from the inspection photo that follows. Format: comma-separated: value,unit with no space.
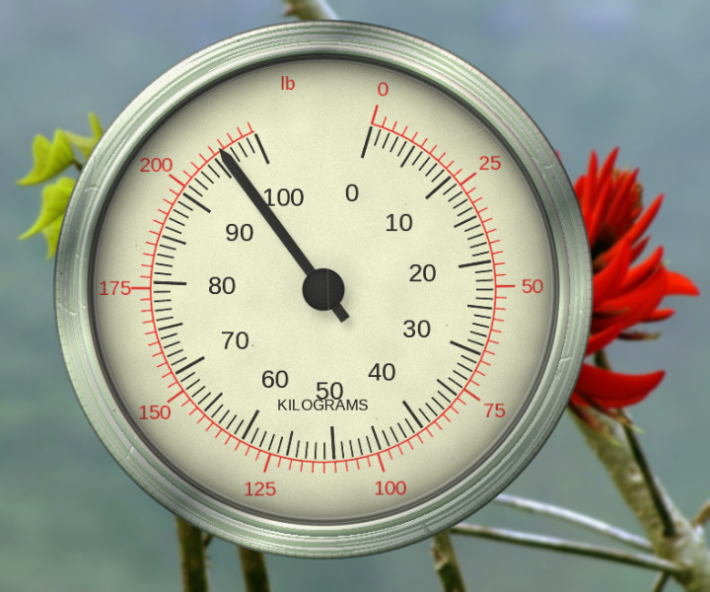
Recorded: 96,kg
